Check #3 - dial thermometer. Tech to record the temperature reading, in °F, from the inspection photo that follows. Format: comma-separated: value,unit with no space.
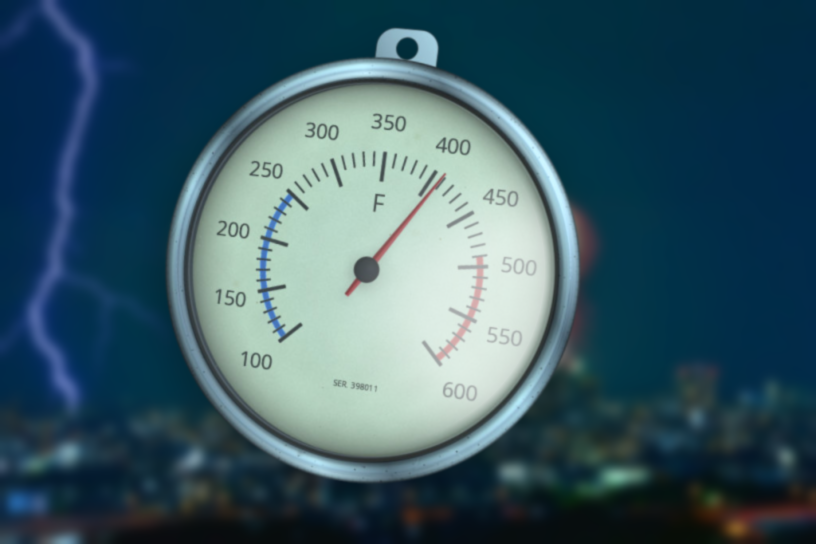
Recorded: 410,°F
